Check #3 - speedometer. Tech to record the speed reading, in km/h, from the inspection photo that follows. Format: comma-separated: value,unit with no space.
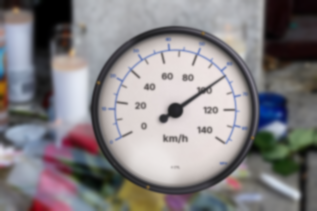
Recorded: 100,km/h
